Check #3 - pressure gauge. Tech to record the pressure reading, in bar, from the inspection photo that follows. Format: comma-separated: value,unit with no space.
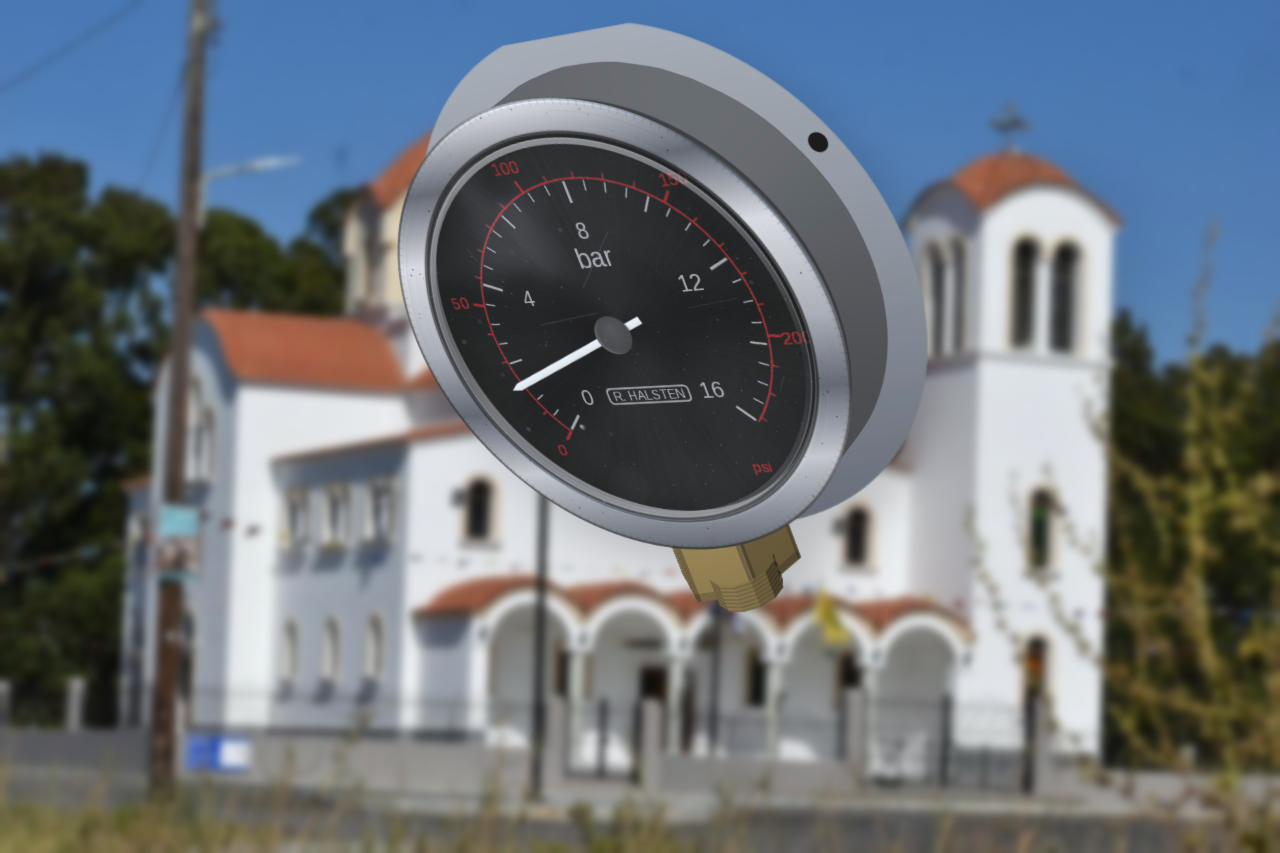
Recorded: 1.5,bar
